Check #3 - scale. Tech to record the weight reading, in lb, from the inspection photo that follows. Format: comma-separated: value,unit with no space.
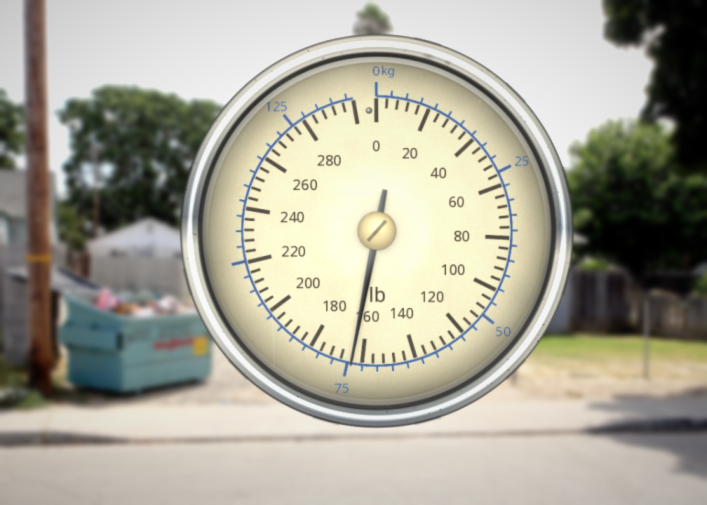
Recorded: 164,lb
